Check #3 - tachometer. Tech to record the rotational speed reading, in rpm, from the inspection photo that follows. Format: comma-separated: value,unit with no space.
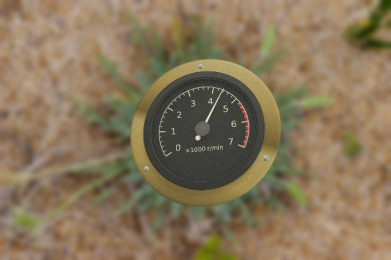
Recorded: 4400,rpm
